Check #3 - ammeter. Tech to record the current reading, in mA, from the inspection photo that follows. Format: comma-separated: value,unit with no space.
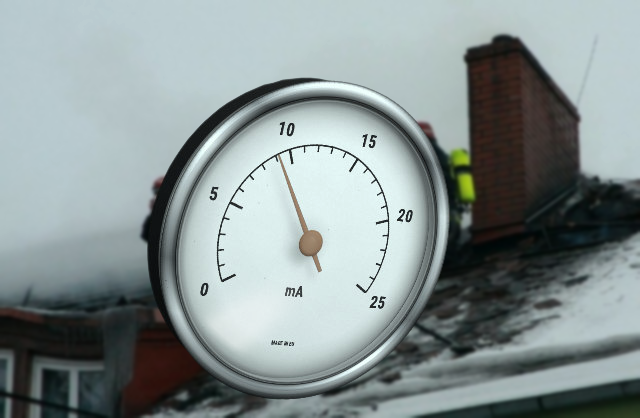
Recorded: 9,mA
